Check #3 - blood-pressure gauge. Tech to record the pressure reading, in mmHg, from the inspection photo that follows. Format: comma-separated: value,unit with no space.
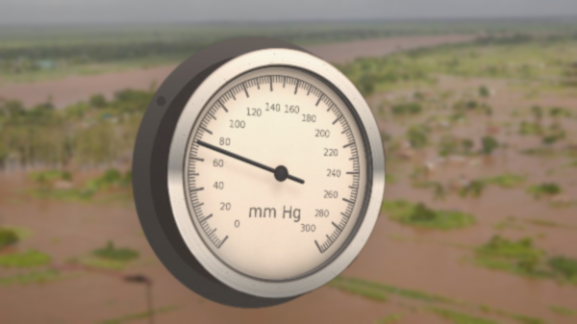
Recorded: 70,mmHg
